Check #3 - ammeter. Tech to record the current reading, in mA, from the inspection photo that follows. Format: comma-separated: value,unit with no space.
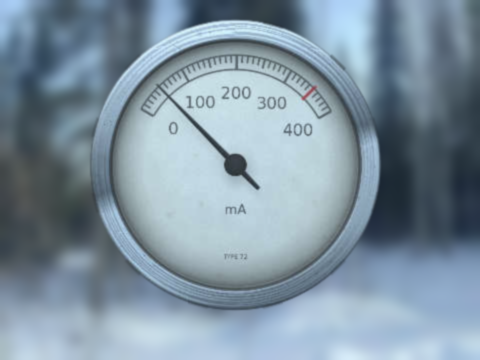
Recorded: 50,mA
